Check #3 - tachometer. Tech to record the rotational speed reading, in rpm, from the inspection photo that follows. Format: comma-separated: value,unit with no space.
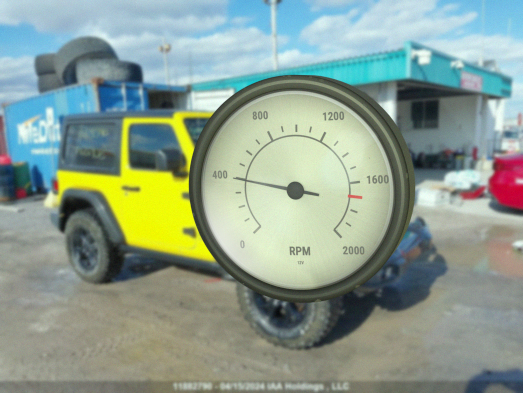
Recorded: 400,rpm
